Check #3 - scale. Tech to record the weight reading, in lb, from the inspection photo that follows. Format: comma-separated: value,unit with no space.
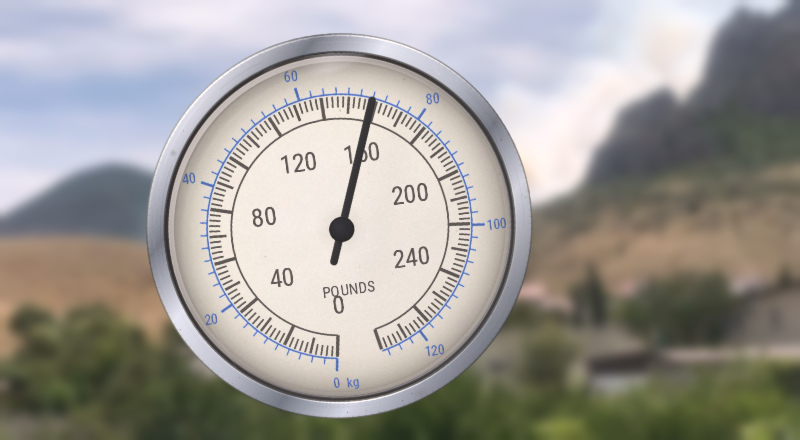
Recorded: 158,lb
